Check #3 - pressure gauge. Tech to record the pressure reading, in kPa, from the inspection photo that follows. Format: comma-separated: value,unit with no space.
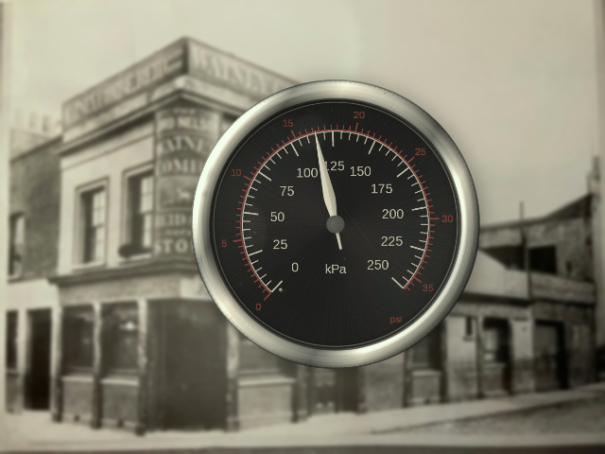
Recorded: 115,kPa
